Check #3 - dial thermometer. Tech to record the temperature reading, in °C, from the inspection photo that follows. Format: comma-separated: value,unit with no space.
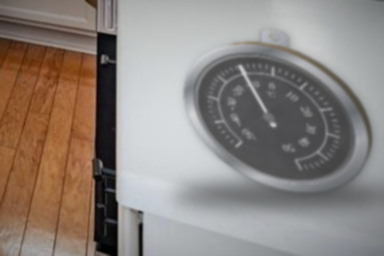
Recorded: -10,°C
